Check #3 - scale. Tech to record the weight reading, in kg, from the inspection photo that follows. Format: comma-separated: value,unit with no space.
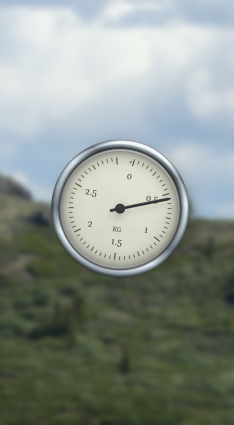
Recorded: 0.55,kg
